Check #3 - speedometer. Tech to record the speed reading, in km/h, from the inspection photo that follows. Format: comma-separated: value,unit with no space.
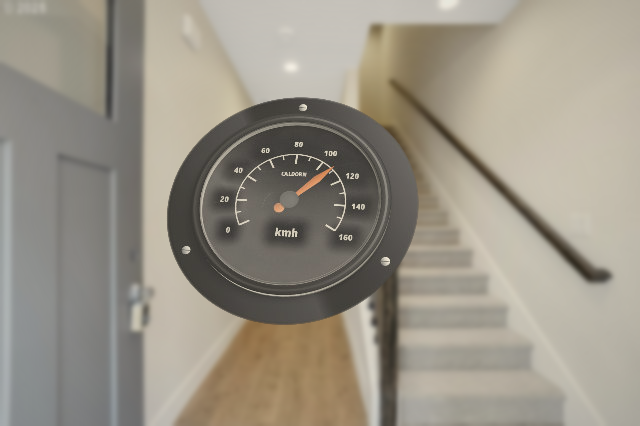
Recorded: 110,km/h
